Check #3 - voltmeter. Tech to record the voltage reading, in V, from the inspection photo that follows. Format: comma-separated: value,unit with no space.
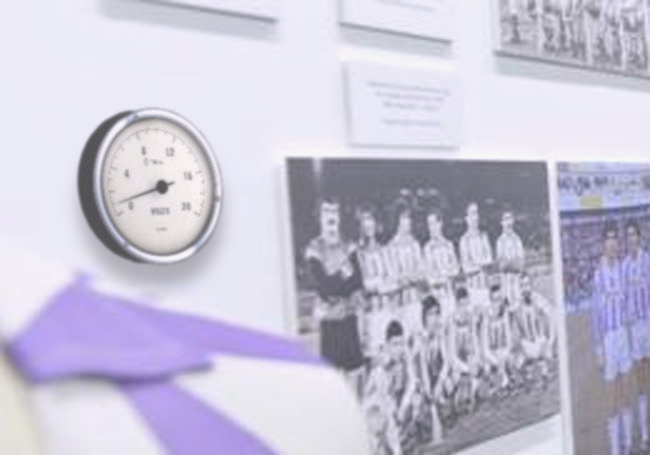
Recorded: 1,V
